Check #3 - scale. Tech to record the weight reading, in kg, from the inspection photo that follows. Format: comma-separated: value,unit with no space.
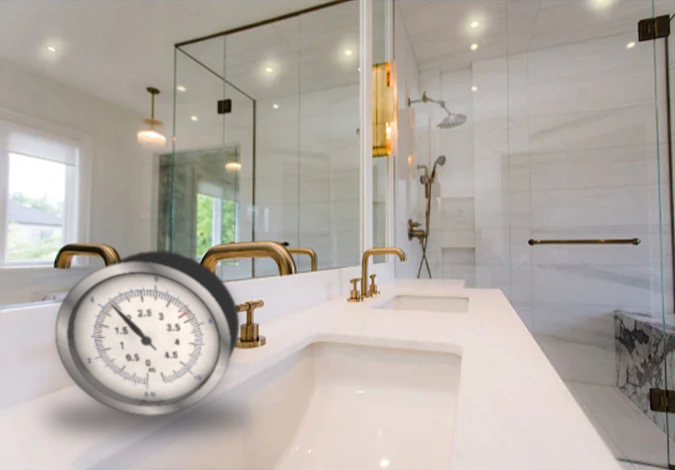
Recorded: 2,kg
